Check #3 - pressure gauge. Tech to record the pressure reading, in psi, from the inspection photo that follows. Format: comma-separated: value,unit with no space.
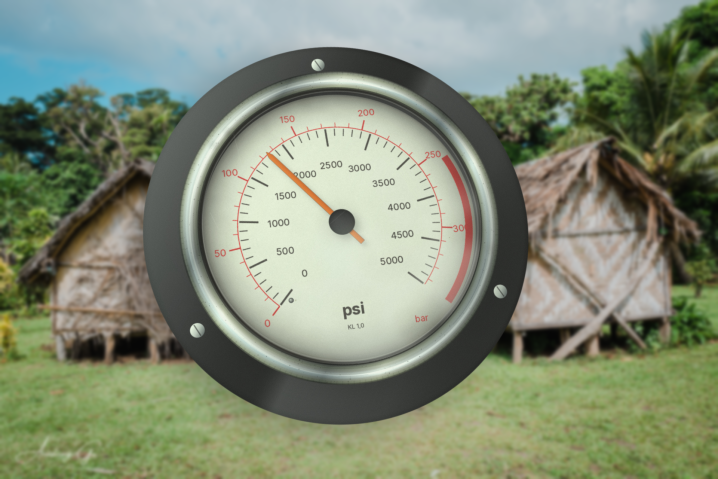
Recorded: 1800,psi
